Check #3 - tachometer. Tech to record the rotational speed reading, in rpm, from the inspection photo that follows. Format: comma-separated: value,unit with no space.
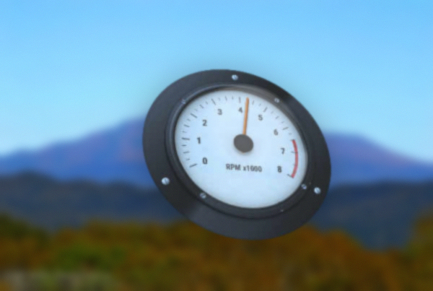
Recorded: 4250,rpm
